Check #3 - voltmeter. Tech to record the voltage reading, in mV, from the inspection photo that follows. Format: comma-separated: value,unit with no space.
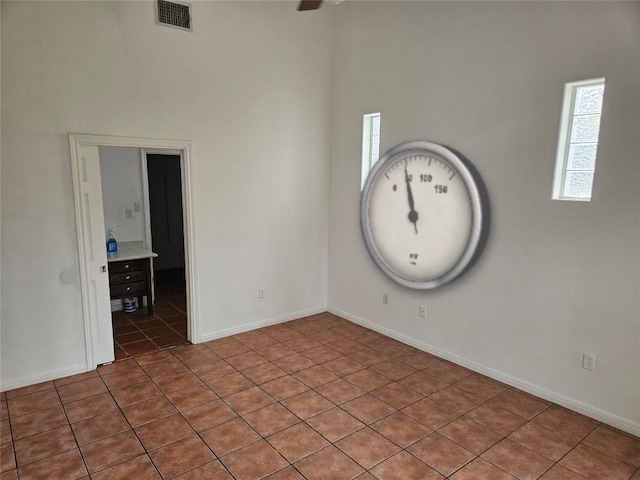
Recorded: 50,mV
